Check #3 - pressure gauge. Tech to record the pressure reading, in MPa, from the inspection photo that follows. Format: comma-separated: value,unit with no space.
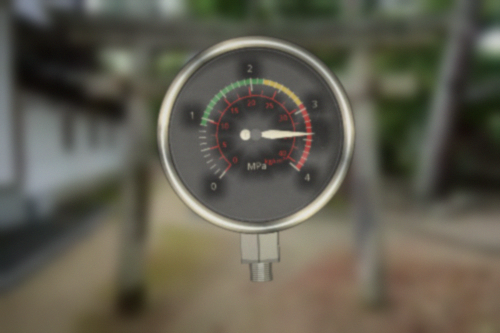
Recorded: 3.4,MPa
